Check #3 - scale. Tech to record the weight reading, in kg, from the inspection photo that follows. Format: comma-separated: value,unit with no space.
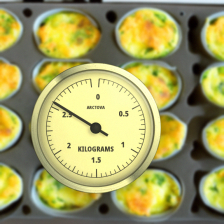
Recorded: 2.55,kg
